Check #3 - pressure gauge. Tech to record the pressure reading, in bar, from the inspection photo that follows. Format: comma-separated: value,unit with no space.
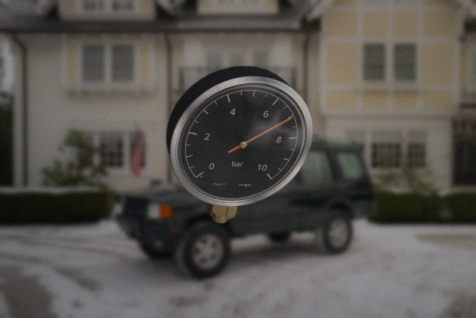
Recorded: 7,bar
